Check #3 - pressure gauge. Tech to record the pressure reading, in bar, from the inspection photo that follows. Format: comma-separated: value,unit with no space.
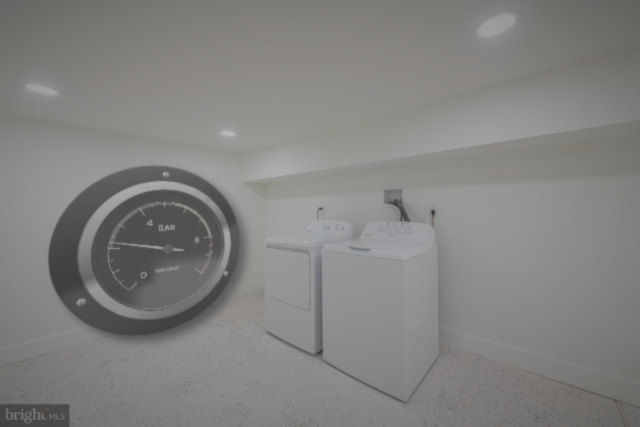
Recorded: 2.25,bar
